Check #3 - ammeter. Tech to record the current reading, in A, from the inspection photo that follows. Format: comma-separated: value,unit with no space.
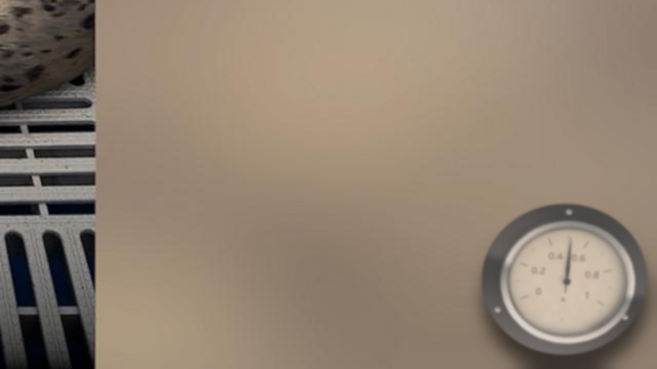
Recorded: 0.5,A
